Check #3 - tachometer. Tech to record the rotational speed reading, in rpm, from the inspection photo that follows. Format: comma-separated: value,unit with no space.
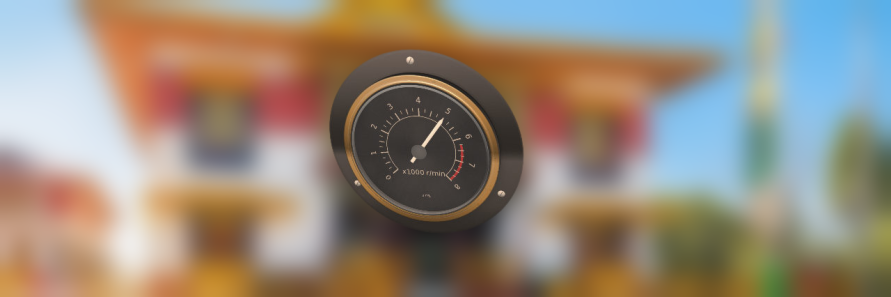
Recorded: 5000,rpm
